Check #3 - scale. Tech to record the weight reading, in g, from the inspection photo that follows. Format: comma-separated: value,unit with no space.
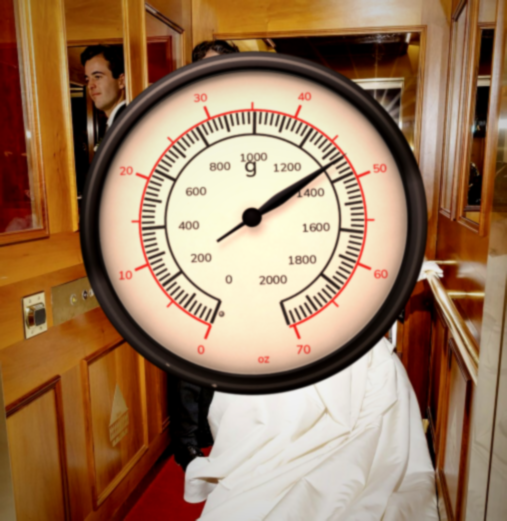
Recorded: 1340,g
